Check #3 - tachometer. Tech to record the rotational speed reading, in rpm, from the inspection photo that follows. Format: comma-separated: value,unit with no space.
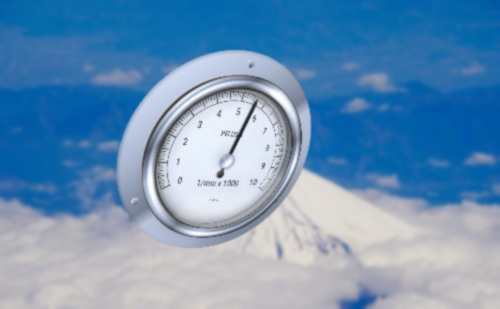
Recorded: 5500,rpm
